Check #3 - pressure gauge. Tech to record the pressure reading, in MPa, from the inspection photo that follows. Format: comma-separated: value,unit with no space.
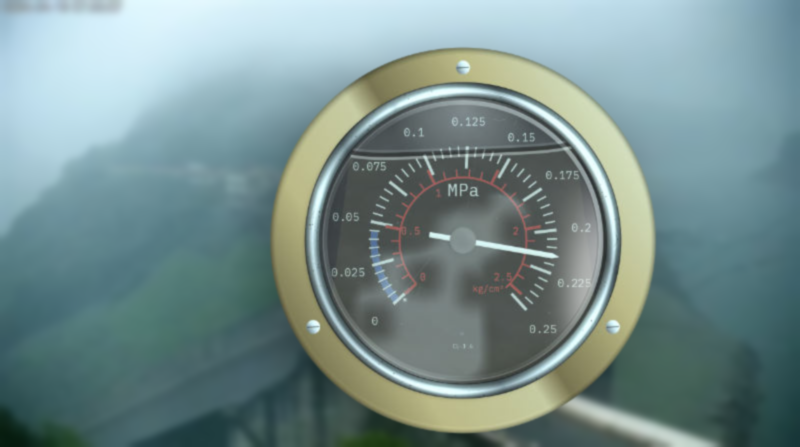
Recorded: 0.215,MPa
